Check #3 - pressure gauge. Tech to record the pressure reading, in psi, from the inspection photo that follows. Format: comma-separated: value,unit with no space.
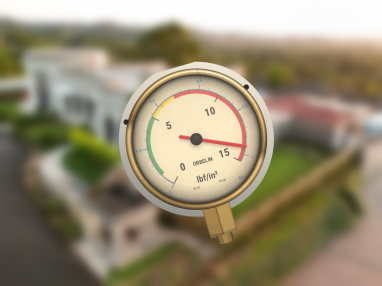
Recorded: 14,psi
